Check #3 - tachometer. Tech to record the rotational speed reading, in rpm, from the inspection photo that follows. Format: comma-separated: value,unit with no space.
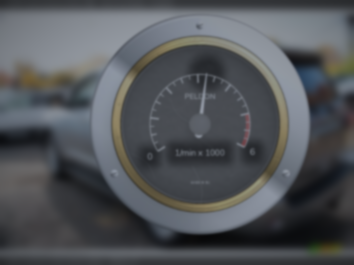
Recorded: 3250,rpm
